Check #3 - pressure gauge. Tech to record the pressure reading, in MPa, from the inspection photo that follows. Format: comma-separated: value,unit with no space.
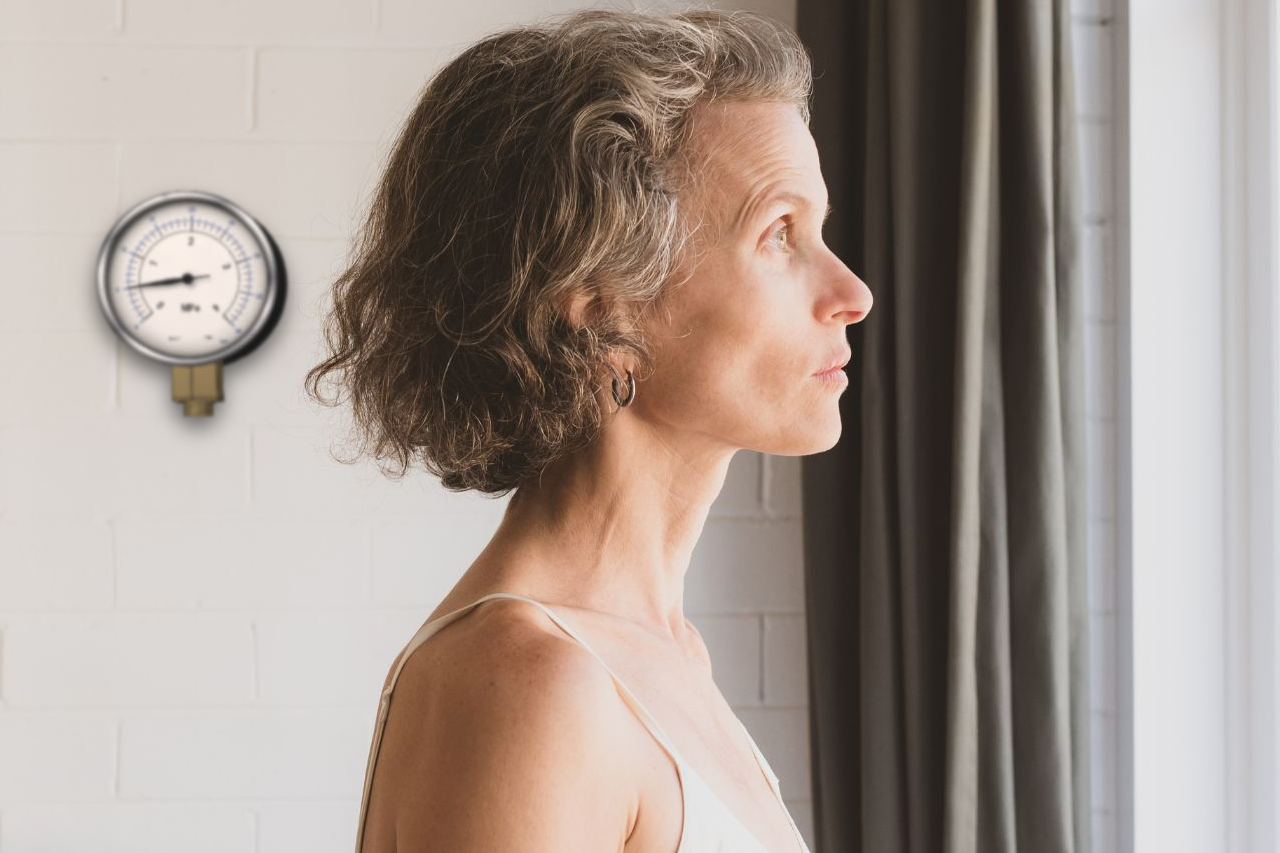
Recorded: 0.5,MPa
